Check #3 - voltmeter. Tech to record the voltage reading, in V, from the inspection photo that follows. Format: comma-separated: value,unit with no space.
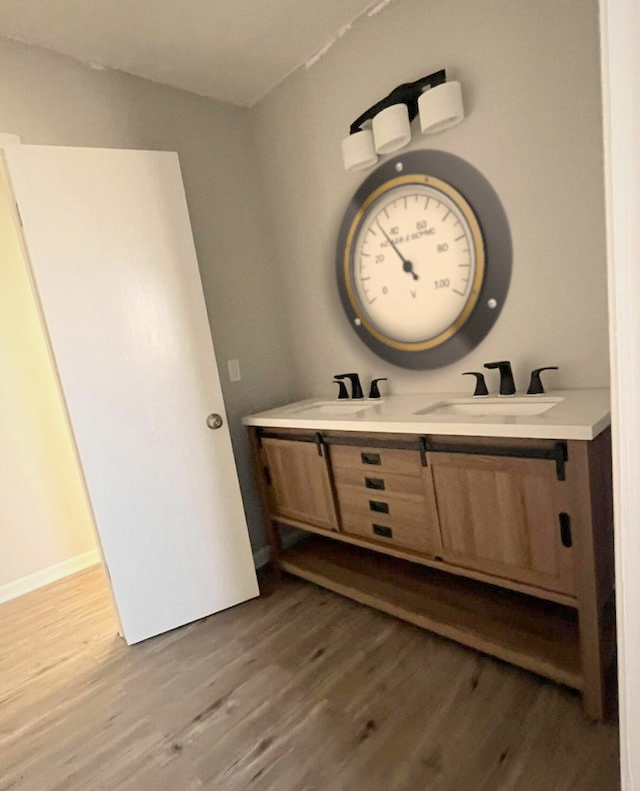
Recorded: 35,V
